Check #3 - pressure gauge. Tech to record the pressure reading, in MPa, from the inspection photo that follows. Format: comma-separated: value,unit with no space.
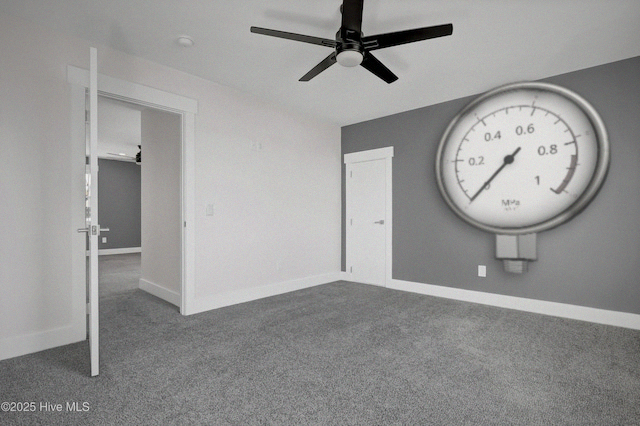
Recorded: 0,MPa
